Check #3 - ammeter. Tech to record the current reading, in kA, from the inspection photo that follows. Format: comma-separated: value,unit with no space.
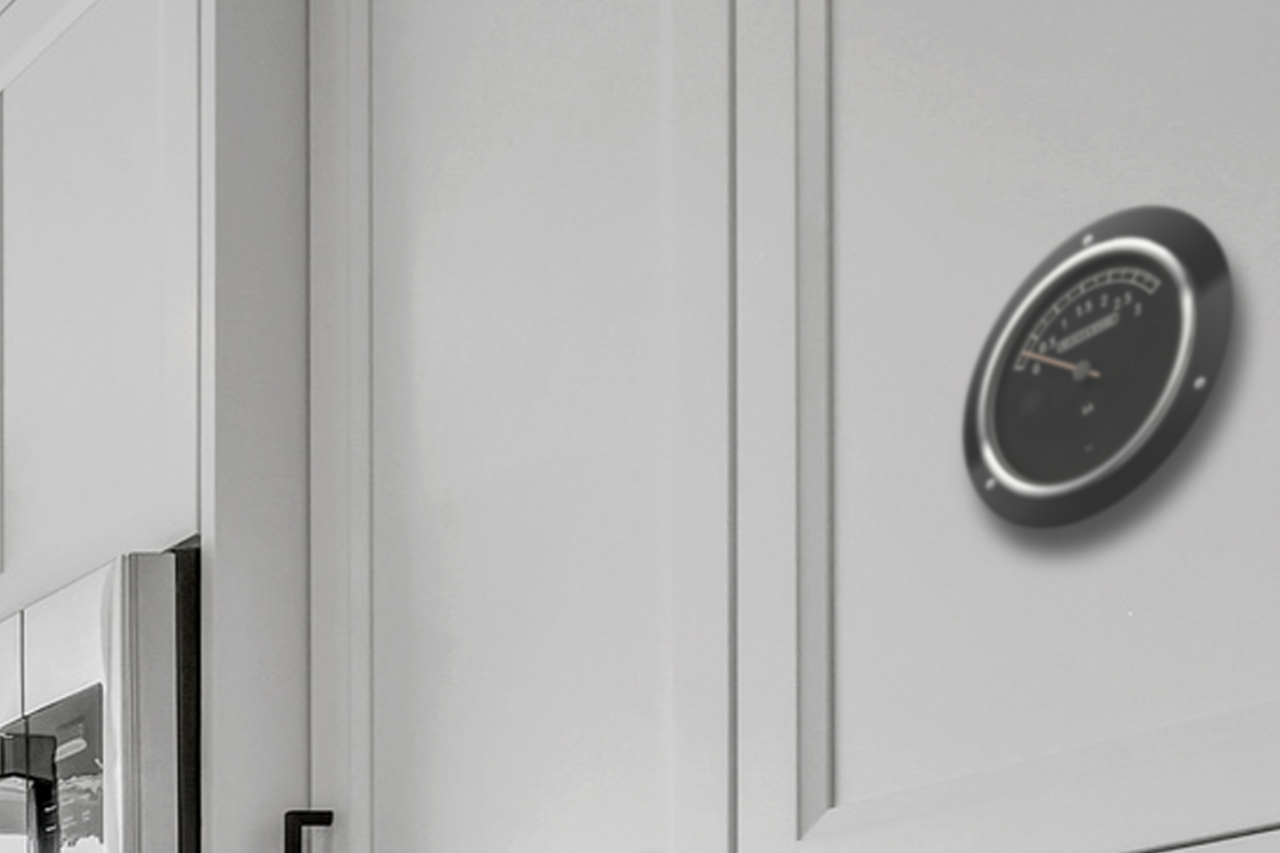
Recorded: 0.25,kA
